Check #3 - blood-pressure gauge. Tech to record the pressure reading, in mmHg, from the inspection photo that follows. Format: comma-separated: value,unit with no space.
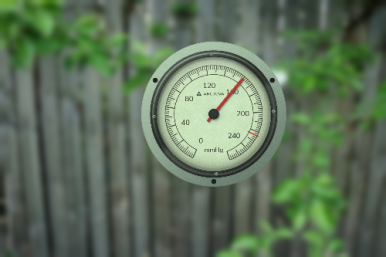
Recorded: 160,mmHg
